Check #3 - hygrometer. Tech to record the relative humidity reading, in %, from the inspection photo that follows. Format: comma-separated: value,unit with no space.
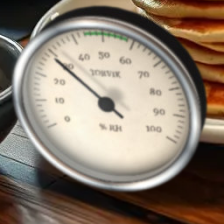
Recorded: 30,%
